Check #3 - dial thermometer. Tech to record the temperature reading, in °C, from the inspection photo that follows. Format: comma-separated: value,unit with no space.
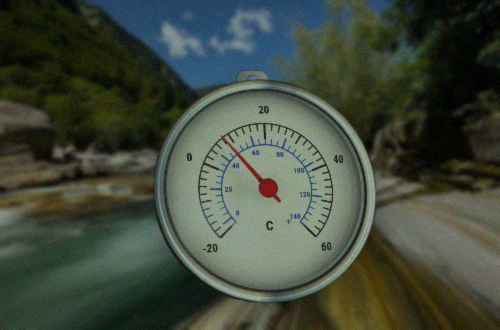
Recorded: 8,°C
